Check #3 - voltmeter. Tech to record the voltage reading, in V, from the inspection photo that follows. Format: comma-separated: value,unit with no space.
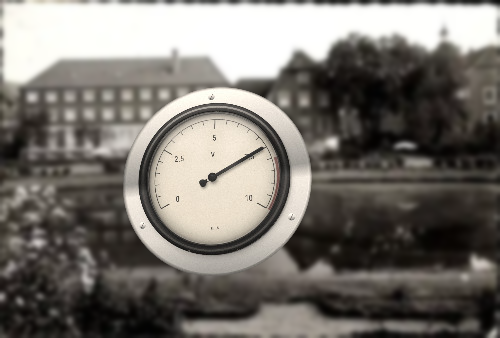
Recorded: 7.5,V
